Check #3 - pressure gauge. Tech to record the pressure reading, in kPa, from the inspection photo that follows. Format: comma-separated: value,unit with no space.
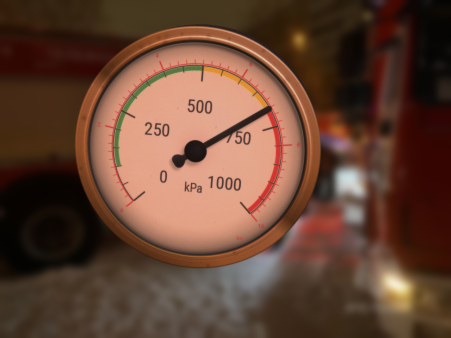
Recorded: 700,kPa
